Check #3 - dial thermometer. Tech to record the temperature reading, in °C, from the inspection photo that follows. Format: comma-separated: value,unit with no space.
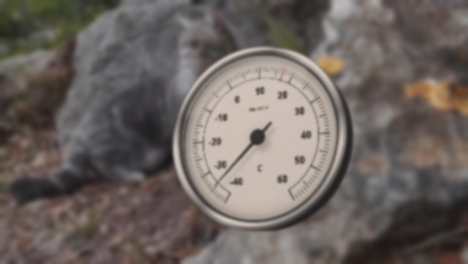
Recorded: -35,°C
